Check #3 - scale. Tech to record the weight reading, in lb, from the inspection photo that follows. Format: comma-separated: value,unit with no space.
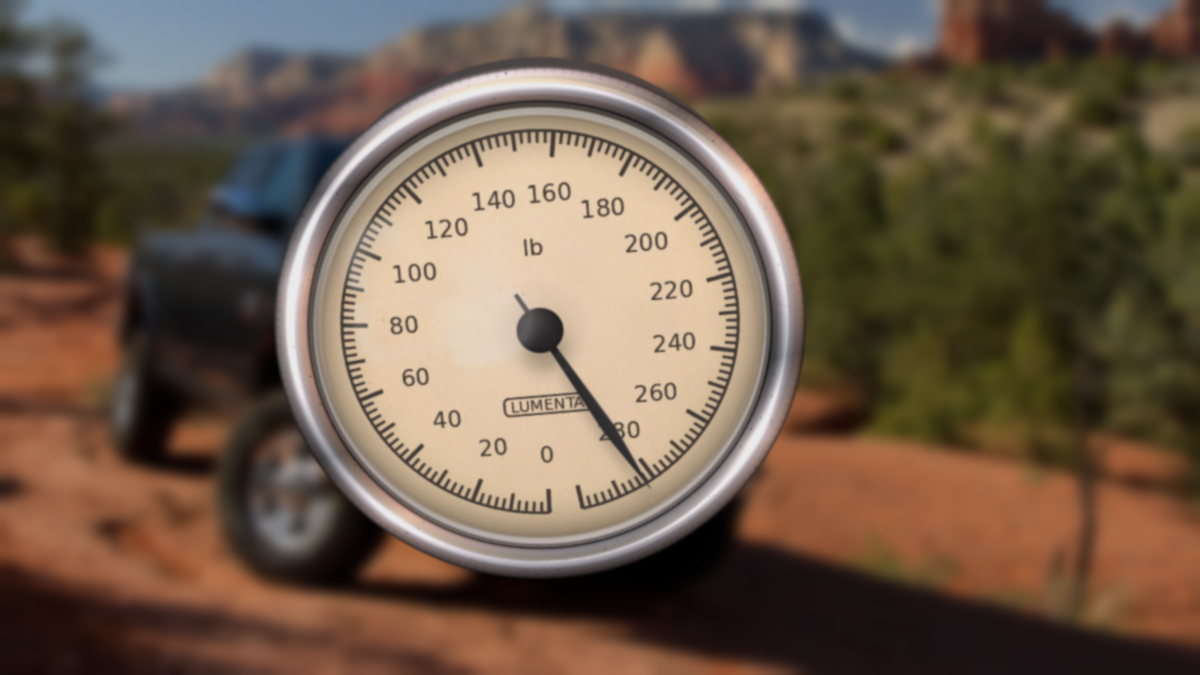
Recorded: 282,lb
